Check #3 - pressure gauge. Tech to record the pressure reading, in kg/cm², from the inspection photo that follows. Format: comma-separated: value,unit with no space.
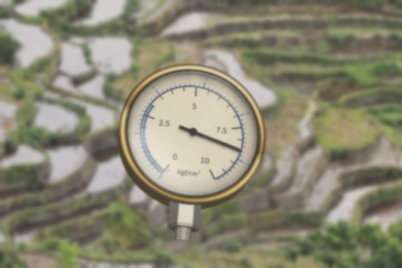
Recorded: 8.5,kg/cm²
